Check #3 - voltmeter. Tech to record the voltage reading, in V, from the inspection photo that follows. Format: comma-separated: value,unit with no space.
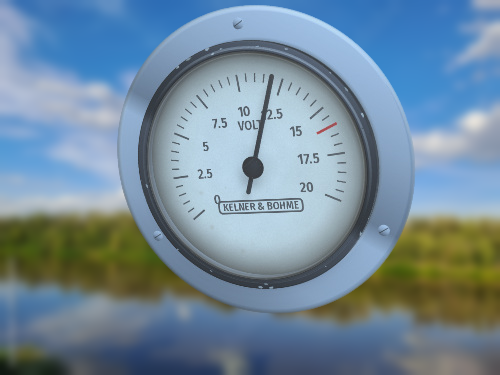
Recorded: 12,V
